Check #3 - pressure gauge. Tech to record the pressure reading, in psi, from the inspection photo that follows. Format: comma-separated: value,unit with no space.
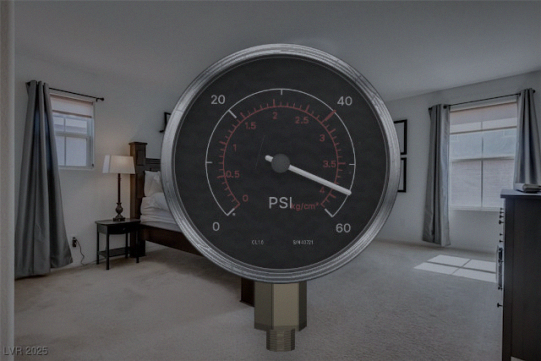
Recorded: 55,psi
